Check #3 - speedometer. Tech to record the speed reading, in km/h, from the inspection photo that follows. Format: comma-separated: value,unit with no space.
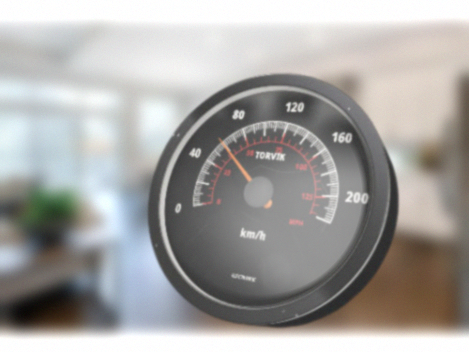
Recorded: 60,km/h
